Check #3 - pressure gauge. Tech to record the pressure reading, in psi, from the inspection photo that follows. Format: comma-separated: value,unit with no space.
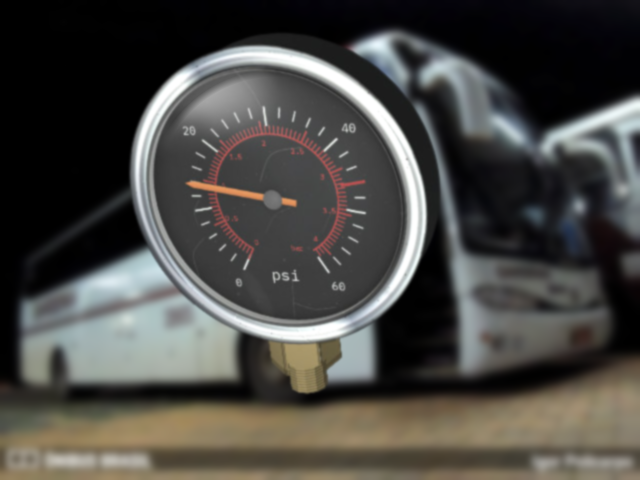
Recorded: 14,psi
